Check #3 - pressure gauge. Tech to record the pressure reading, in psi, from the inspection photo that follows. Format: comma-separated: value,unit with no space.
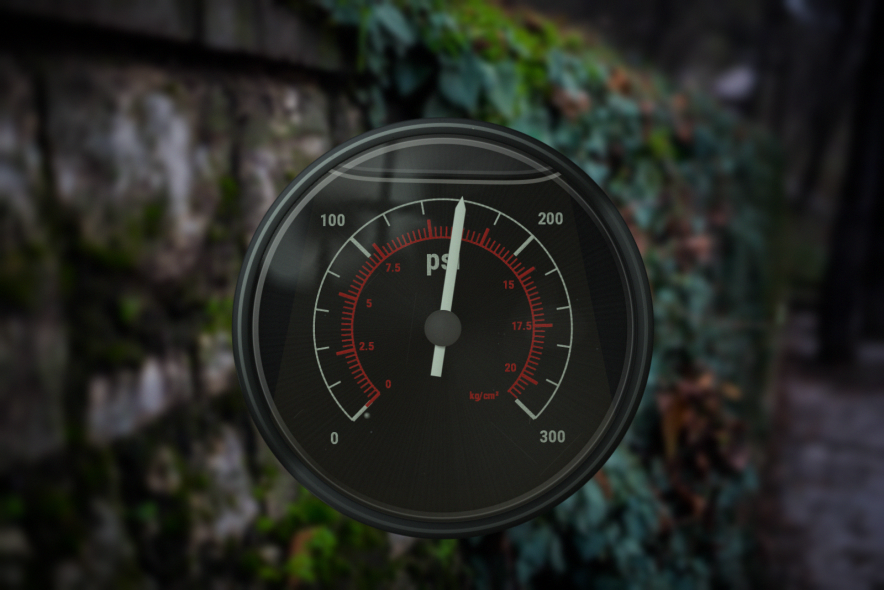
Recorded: 160,psi
